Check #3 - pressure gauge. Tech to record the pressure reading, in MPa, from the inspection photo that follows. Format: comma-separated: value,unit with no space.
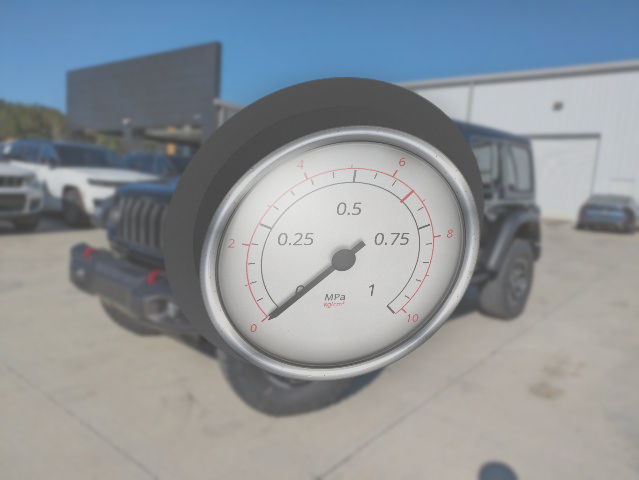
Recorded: 0,MPa
